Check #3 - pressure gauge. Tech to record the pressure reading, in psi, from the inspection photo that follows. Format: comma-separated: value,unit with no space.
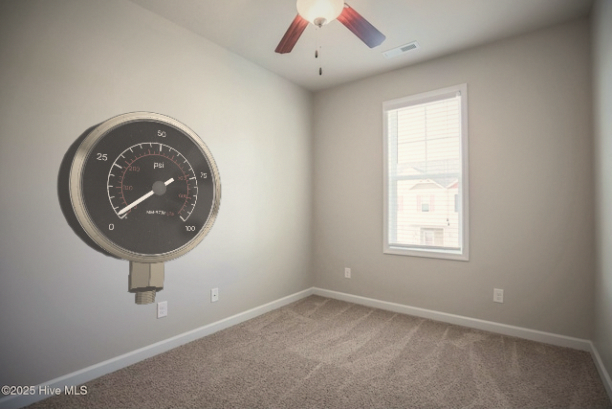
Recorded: 2.5,psi
